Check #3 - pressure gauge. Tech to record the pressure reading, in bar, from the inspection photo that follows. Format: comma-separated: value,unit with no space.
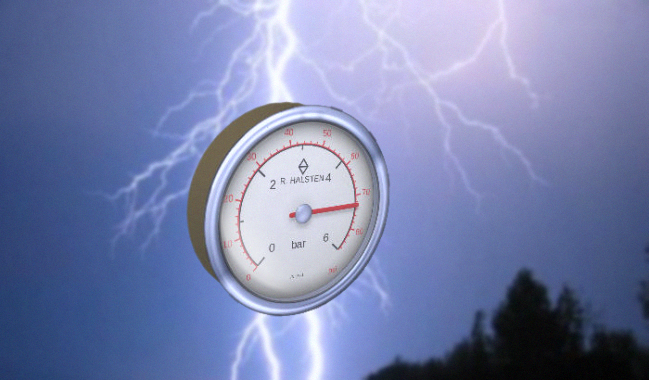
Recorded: 5,bar
